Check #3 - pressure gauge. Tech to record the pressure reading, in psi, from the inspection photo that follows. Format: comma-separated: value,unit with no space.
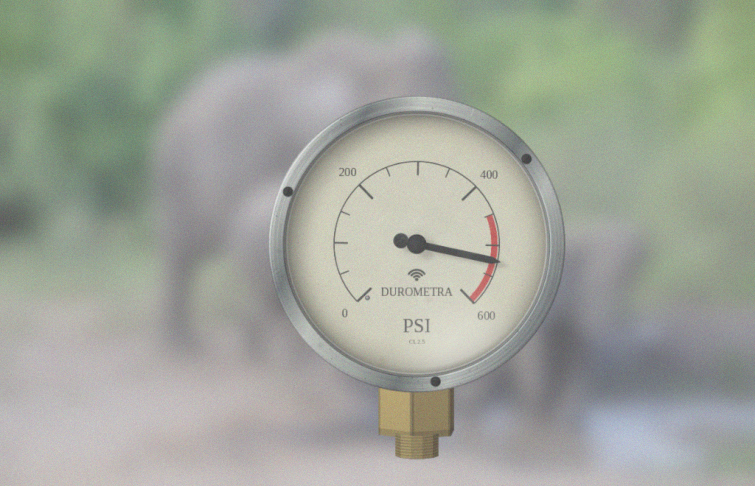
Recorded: 525,psi
